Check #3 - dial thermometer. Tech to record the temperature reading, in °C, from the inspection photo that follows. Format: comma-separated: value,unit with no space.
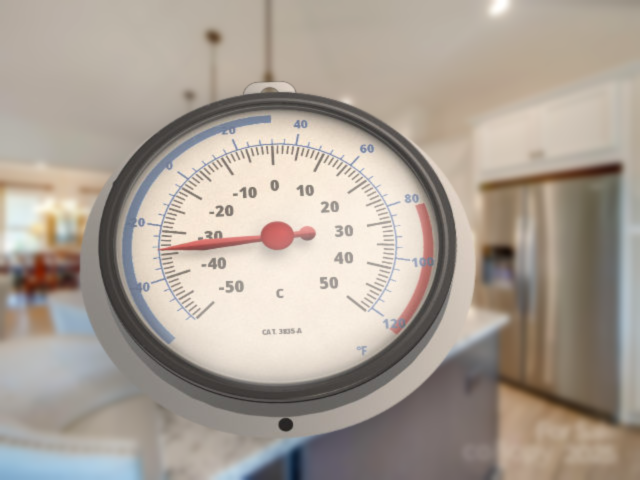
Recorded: -35,°C
